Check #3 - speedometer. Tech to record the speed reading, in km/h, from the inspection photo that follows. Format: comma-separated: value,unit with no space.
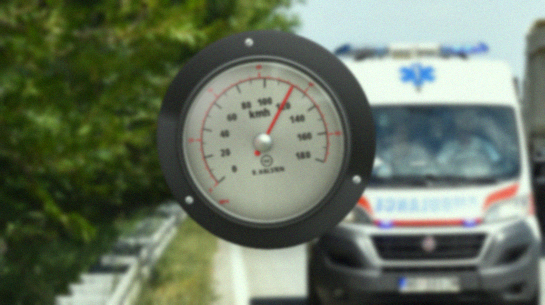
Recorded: 120,km/h
